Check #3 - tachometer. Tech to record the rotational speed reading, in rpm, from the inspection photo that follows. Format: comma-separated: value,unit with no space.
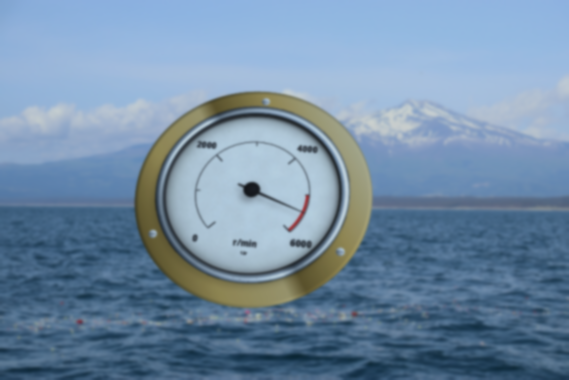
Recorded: 5500,rpm
